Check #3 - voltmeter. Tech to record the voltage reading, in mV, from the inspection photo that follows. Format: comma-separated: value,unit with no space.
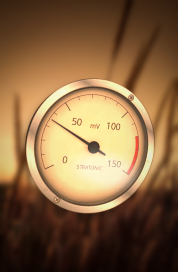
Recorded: 35,mV
